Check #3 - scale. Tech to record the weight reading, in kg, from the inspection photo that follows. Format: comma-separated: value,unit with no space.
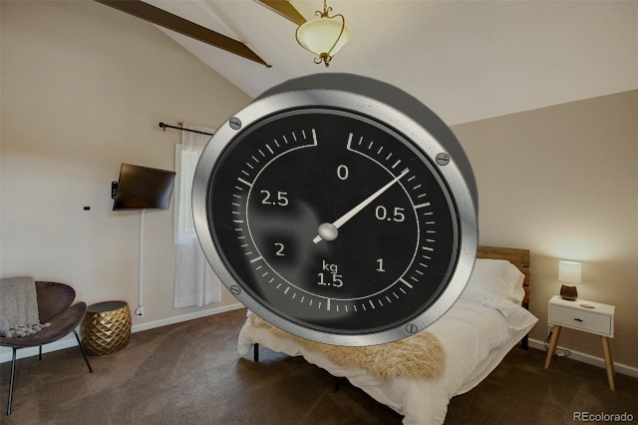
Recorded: 0.3,kg
